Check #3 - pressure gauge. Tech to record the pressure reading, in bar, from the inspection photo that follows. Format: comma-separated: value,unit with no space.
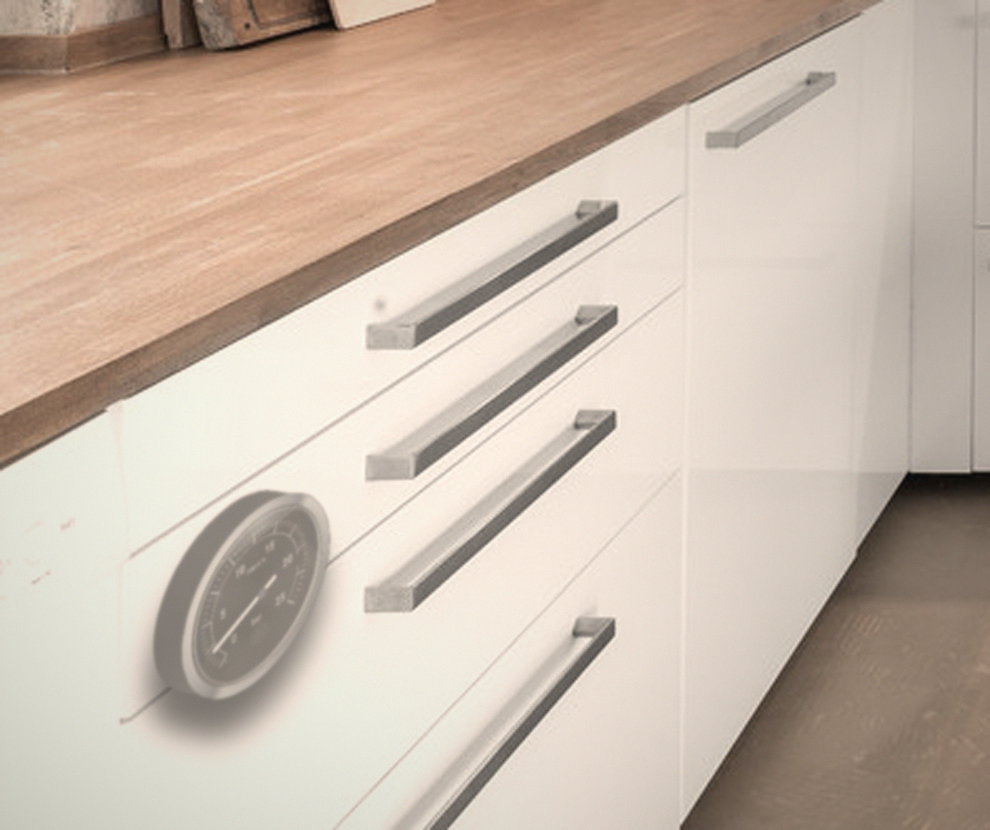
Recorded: 2.5,bar
